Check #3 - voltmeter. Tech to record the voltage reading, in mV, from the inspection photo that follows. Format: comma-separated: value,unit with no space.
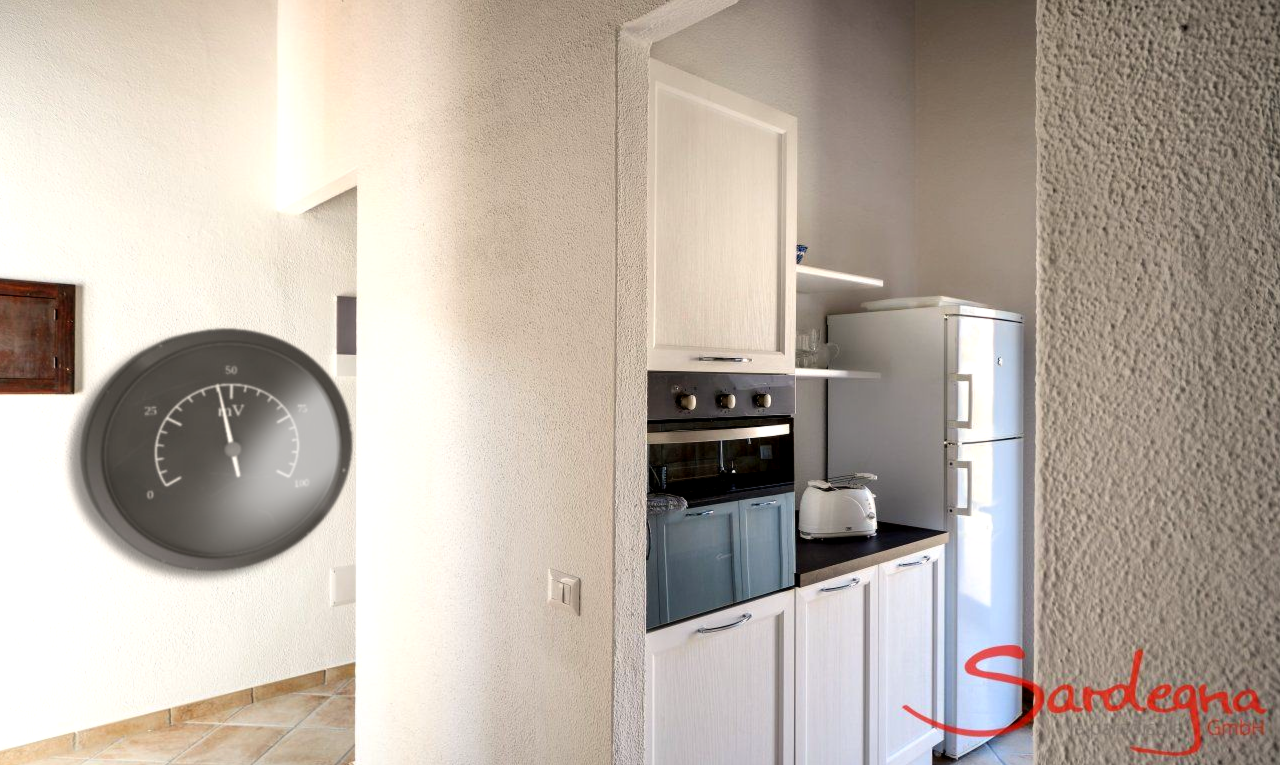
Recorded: 45,mV
